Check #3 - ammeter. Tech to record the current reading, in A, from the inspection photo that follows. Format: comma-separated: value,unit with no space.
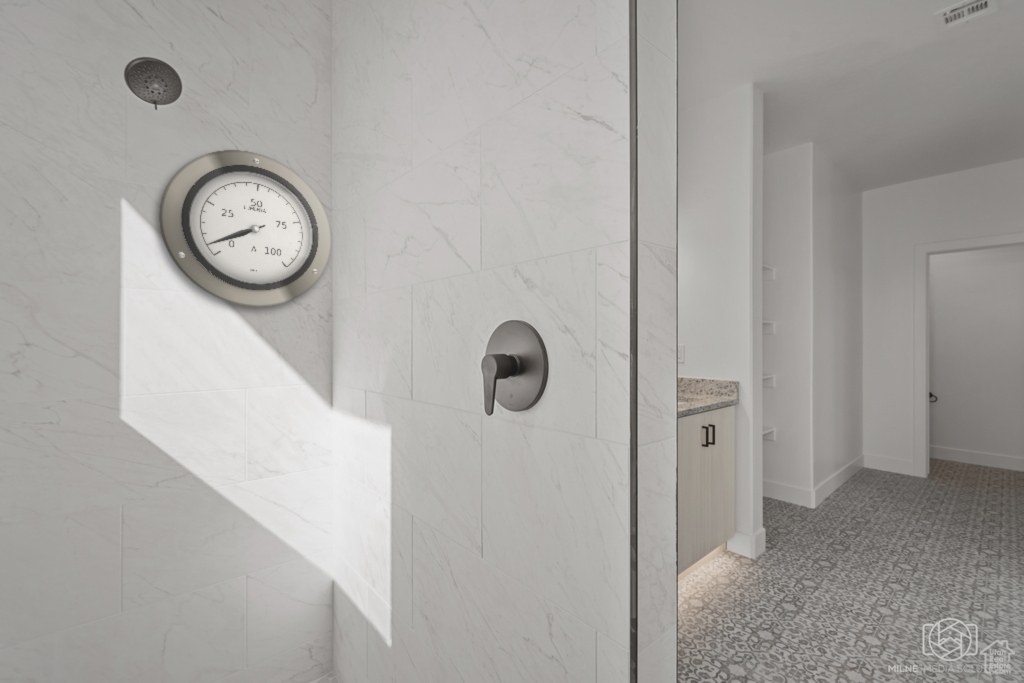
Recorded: 5,A
